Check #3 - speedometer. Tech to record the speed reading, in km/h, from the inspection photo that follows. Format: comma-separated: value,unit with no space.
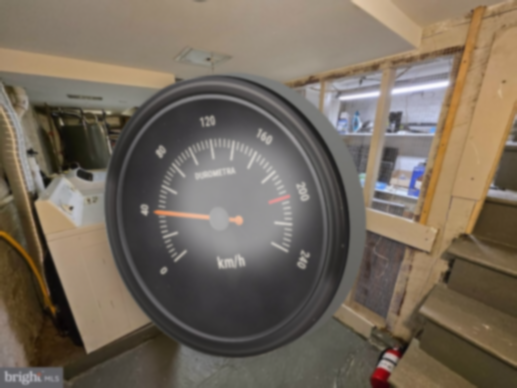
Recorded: 40,km/h
